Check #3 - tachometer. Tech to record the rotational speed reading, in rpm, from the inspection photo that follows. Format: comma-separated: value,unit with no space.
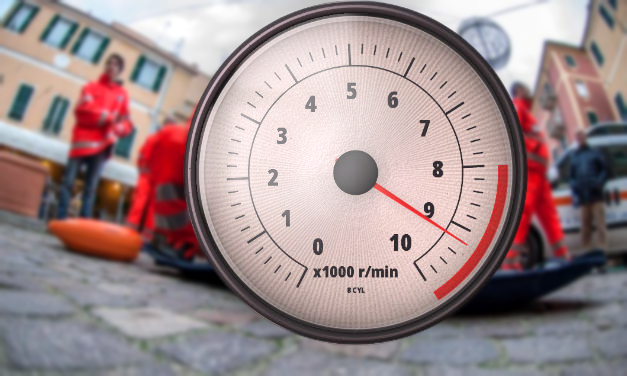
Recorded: 9200,rpm
